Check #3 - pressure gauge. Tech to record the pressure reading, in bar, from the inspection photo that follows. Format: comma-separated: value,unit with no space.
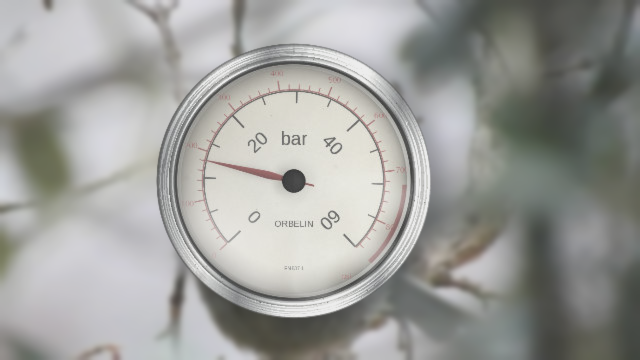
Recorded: 12.5,bar
